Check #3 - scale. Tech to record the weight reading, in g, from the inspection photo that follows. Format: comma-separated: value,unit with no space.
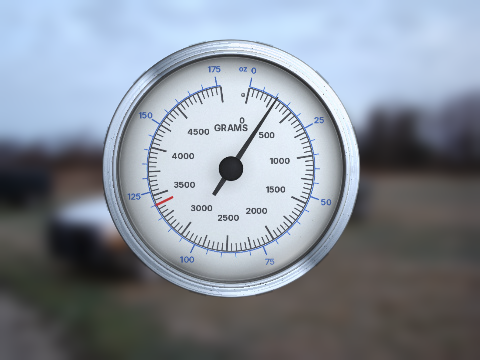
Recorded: 300,g
